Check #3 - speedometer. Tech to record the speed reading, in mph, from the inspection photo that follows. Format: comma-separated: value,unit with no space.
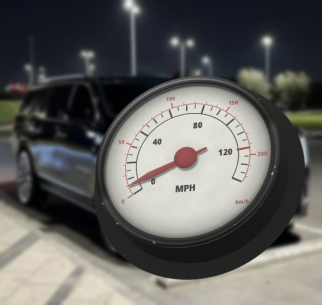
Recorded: 5,mph
